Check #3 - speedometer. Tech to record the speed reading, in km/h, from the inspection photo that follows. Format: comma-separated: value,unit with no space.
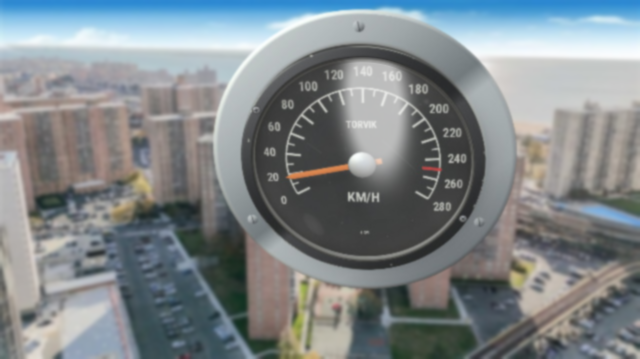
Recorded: 20,km/h
